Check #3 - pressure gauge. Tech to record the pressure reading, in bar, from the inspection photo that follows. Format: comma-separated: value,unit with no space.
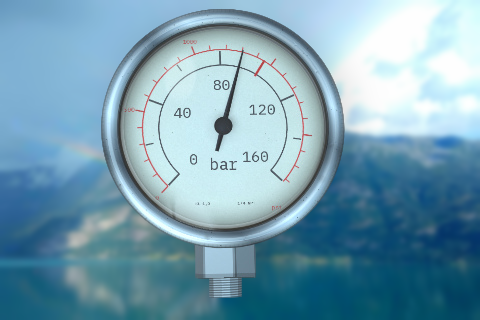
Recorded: 90,bar
